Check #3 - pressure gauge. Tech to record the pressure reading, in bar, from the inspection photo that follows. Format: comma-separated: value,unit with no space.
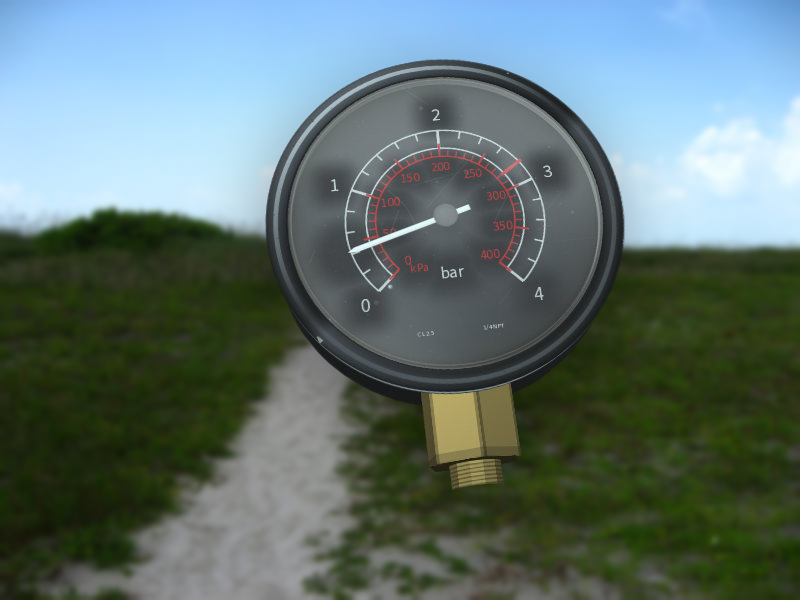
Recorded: 0.4,bar
